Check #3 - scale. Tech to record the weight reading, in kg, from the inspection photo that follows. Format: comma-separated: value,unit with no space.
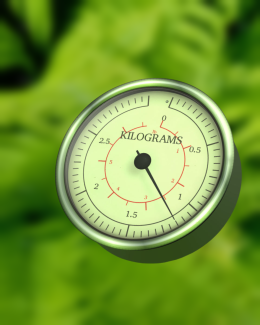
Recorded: 1.15,kg
